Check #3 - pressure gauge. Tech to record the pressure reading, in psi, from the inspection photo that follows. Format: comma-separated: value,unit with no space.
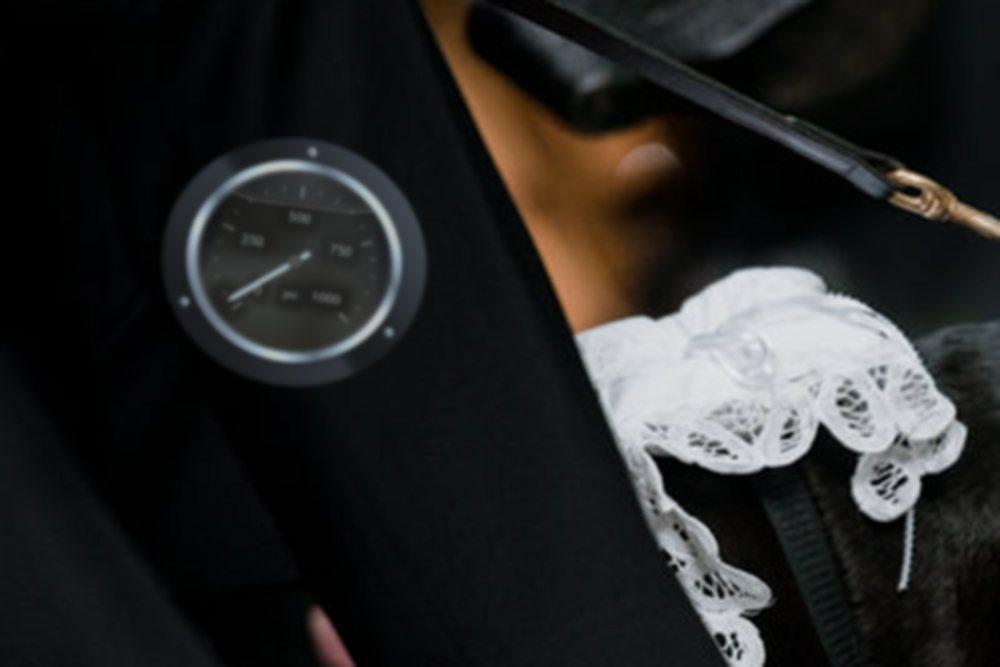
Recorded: 25,psi
